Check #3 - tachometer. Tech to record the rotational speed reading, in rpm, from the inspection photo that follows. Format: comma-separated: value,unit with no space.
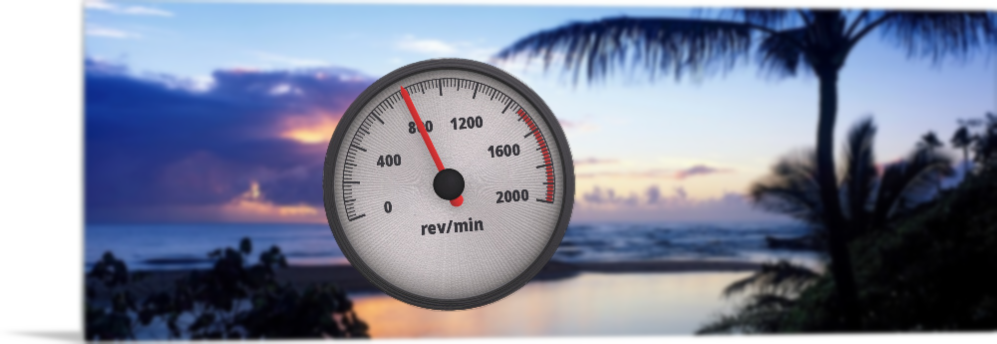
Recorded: 800,rpm
